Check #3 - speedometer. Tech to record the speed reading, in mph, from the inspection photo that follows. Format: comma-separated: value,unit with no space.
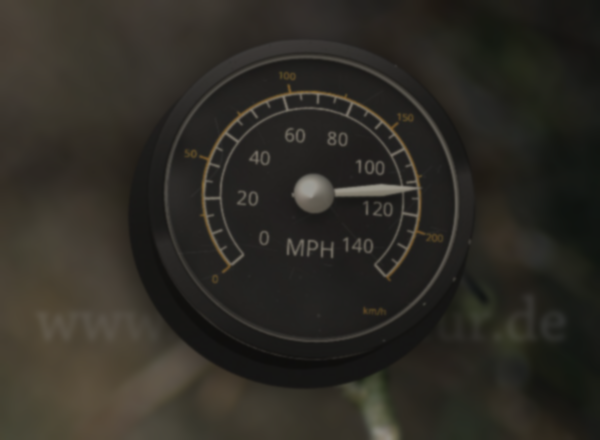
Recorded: 112.5,mph
